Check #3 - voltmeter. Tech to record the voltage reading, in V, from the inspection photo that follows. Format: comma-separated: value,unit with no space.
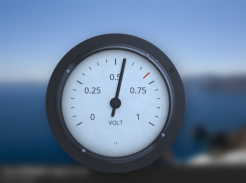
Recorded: 0.55,V
